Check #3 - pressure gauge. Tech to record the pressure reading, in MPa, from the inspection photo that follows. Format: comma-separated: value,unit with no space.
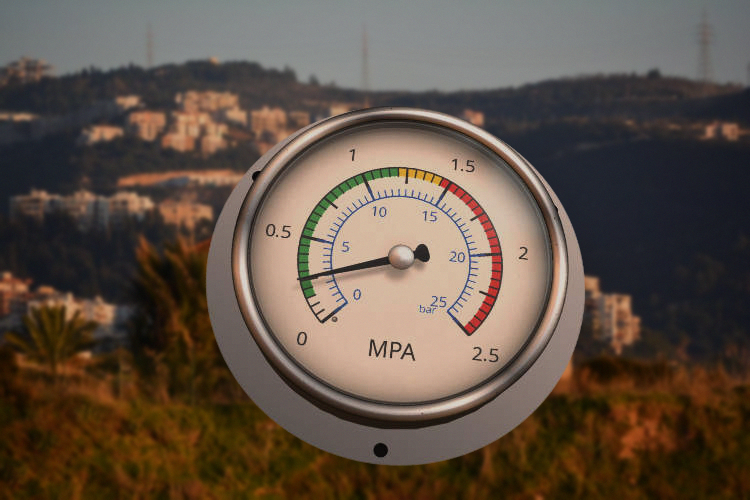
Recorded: 0.25,MPa
